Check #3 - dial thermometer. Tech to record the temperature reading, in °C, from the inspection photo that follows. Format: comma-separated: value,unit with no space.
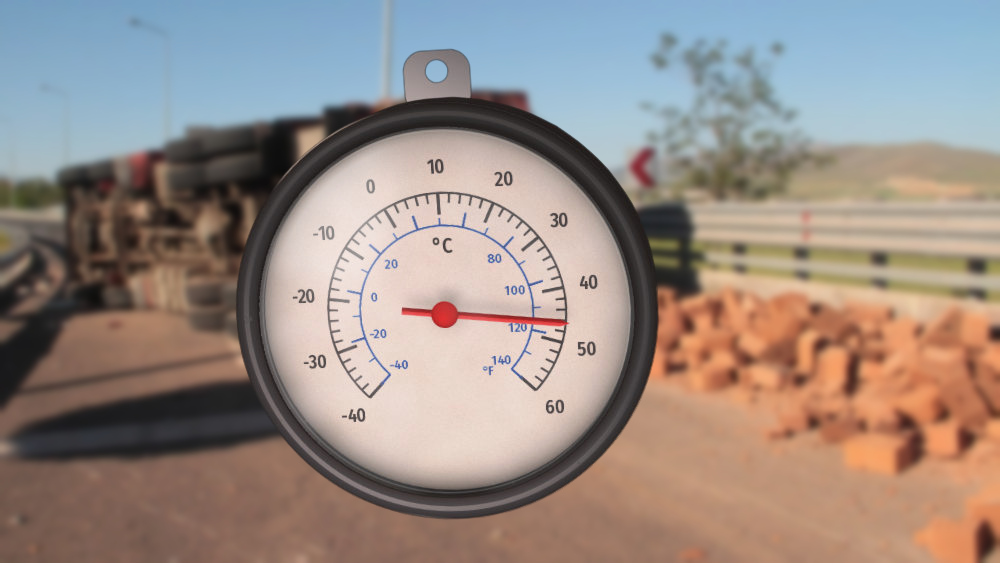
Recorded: 46,°C
